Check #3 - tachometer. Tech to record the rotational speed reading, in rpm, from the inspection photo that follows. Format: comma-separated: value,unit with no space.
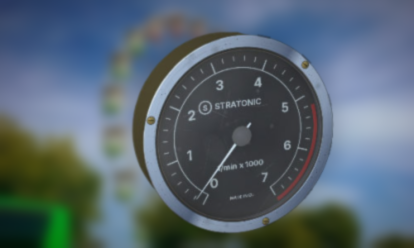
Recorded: 200,rpm
